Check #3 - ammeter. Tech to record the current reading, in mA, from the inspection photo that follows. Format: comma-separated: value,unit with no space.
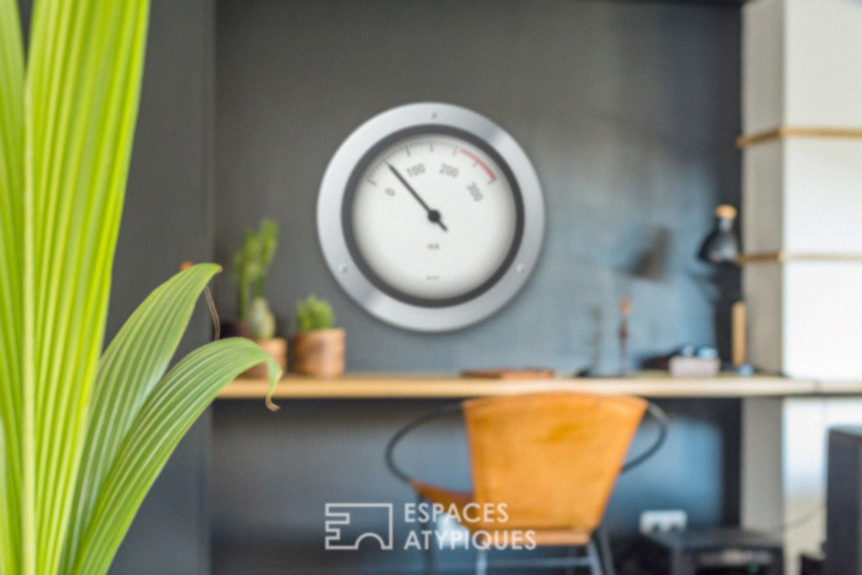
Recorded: 50,mA
